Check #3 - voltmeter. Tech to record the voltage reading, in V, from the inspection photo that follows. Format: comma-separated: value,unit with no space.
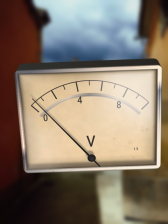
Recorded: 0.5,V
